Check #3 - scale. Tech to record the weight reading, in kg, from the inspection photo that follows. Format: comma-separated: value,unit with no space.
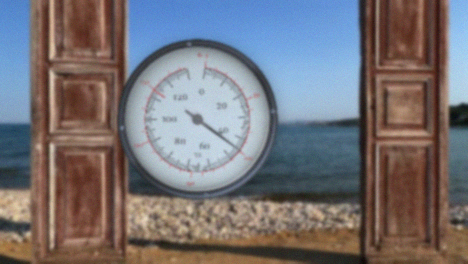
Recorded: 45,kg
